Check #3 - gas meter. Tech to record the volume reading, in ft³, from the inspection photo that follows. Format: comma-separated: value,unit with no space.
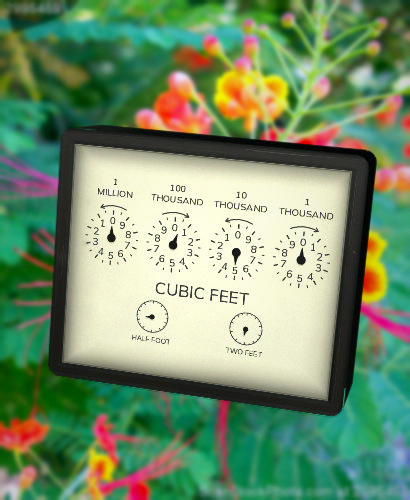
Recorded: 5000,ft³
